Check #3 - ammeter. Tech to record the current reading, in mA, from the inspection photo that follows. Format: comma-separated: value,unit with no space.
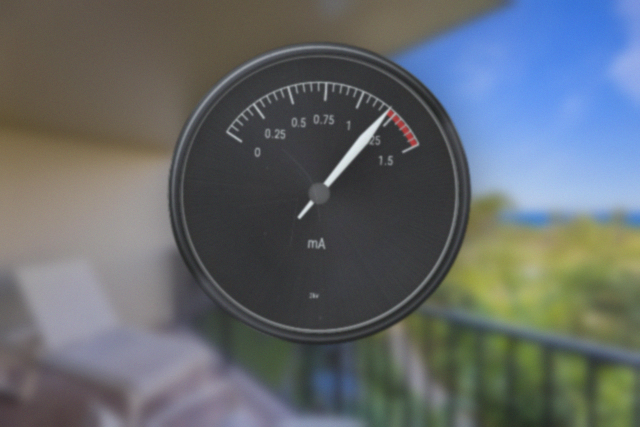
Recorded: 1.2,mA
